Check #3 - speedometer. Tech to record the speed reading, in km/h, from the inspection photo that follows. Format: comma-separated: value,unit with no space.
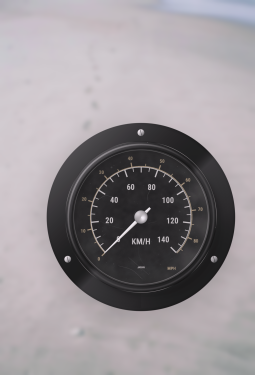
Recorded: 0,km/h
